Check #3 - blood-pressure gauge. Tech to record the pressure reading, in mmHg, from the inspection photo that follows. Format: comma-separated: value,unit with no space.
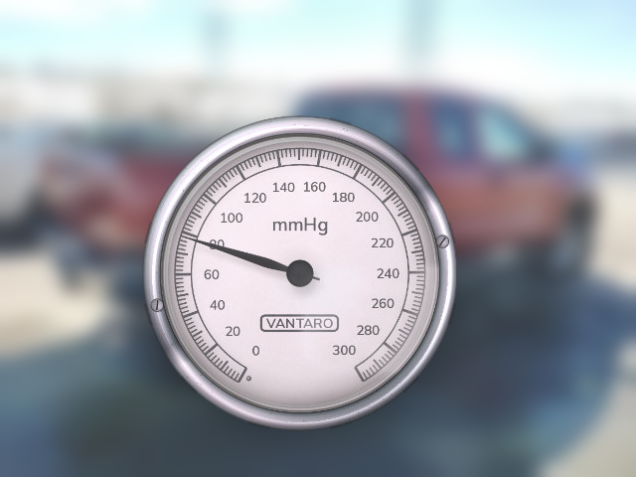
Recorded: 78,mmHg
